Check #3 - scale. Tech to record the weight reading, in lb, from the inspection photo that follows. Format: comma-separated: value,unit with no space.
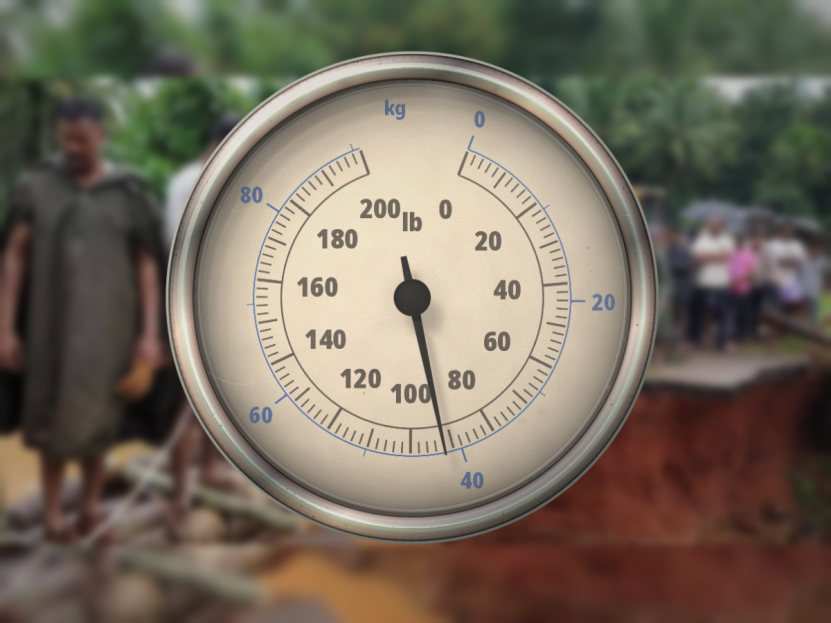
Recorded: 92,lb
